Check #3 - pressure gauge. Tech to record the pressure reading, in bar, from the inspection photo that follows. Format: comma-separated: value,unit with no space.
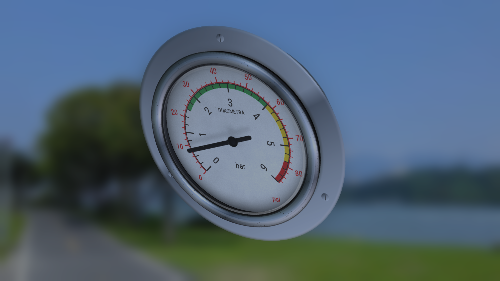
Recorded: 0.6,bar
